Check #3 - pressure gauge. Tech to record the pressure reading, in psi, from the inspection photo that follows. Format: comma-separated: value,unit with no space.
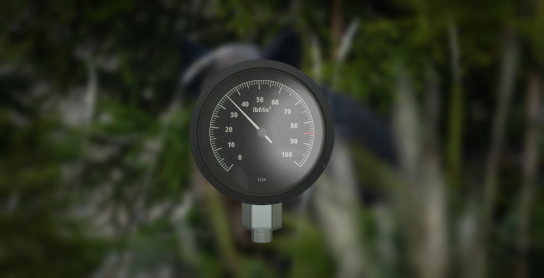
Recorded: 35,psi
